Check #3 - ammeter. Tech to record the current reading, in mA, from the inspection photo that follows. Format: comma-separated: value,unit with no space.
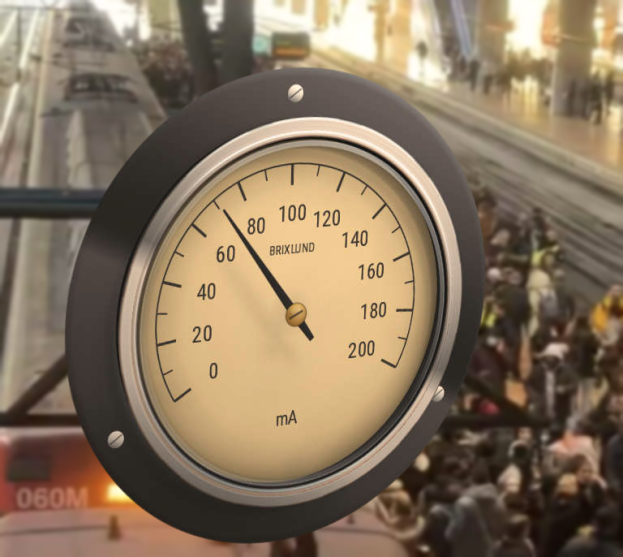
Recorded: 70,mA
